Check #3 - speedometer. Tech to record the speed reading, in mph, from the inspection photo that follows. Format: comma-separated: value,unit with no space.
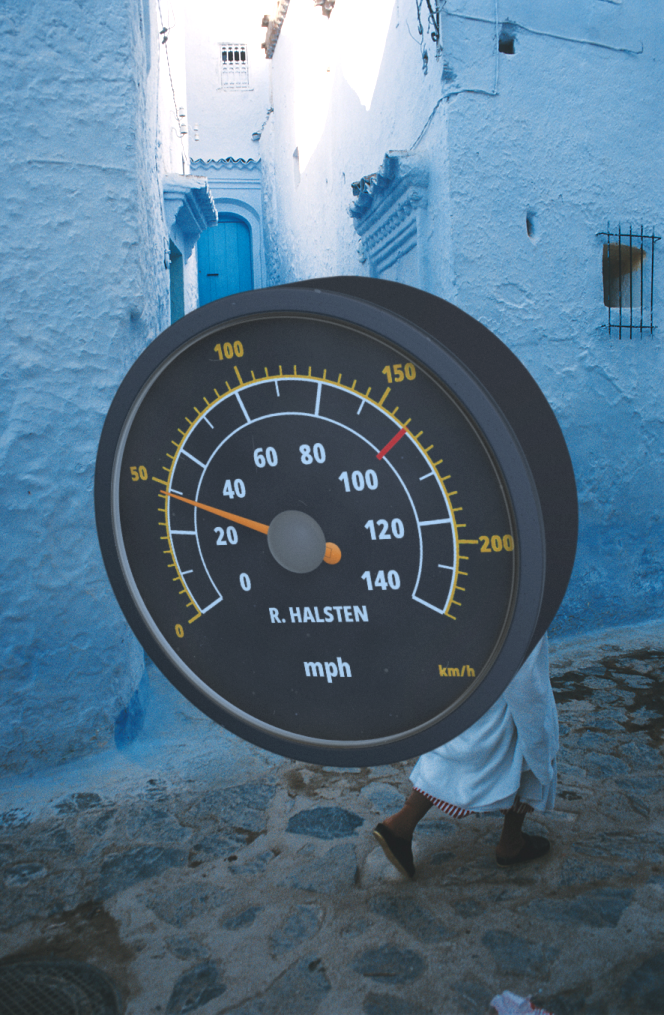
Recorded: 30,mph
